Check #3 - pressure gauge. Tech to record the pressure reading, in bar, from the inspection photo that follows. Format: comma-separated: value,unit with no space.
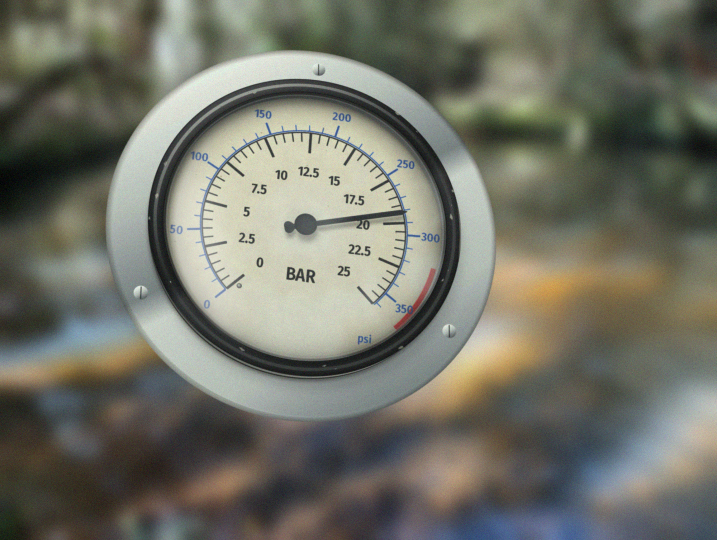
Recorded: 19.5,bar
